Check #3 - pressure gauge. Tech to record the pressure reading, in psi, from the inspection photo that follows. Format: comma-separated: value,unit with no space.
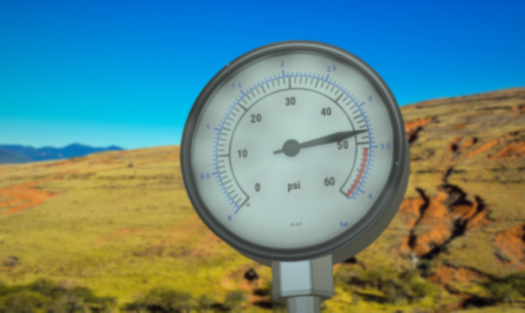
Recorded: 48,psi
